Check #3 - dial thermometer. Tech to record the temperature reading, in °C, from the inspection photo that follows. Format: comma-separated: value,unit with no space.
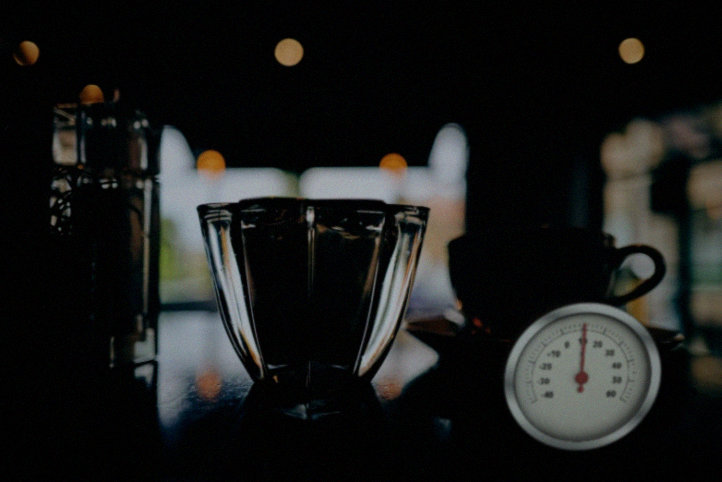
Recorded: 10,°C
